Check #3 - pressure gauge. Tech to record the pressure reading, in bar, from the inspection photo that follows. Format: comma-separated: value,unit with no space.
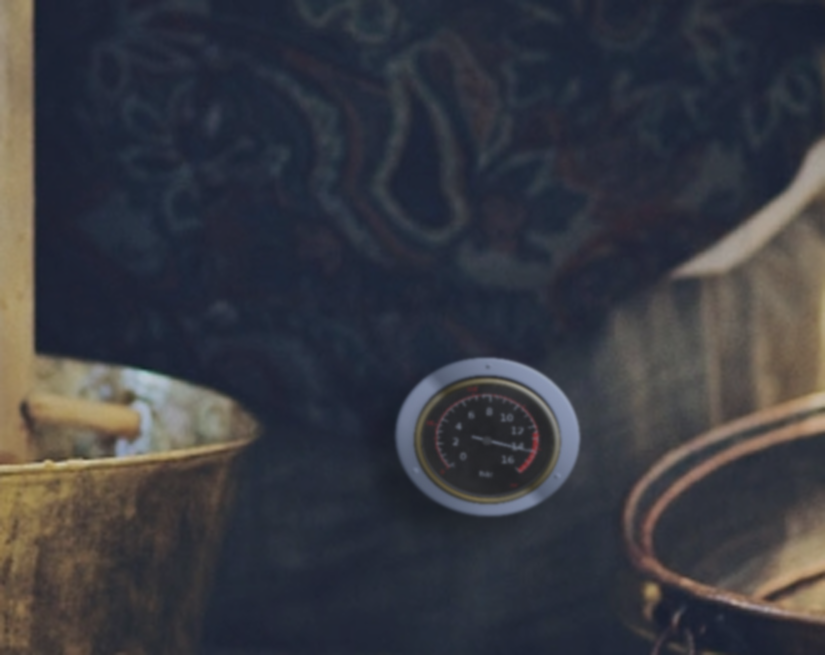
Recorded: 14,bar
